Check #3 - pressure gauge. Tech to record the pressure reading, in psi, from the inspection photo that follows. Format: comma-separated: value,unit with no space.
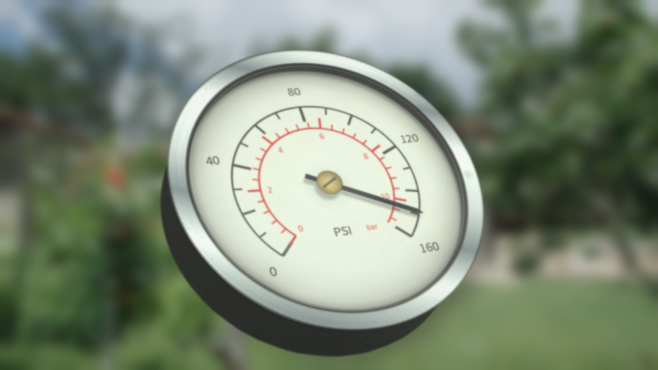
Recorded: 150,psi
